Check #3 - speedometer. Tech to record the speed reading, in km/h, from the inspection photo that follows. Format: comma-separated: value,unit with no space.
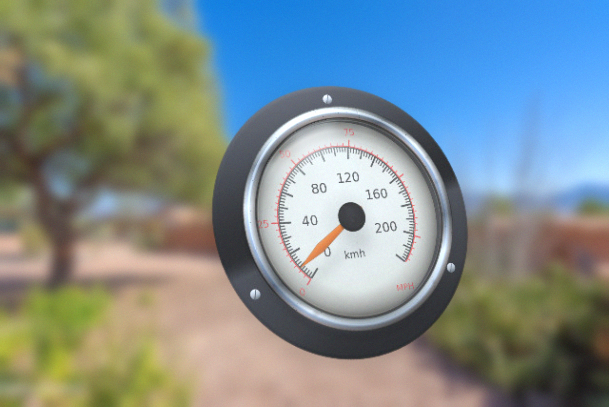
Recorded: 10,km/h
